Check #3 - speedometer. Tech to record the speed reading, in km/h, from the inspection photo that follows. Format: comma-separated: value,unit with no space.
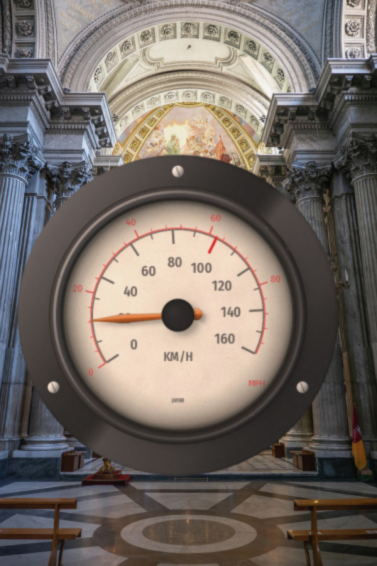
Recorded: 20,km/h
